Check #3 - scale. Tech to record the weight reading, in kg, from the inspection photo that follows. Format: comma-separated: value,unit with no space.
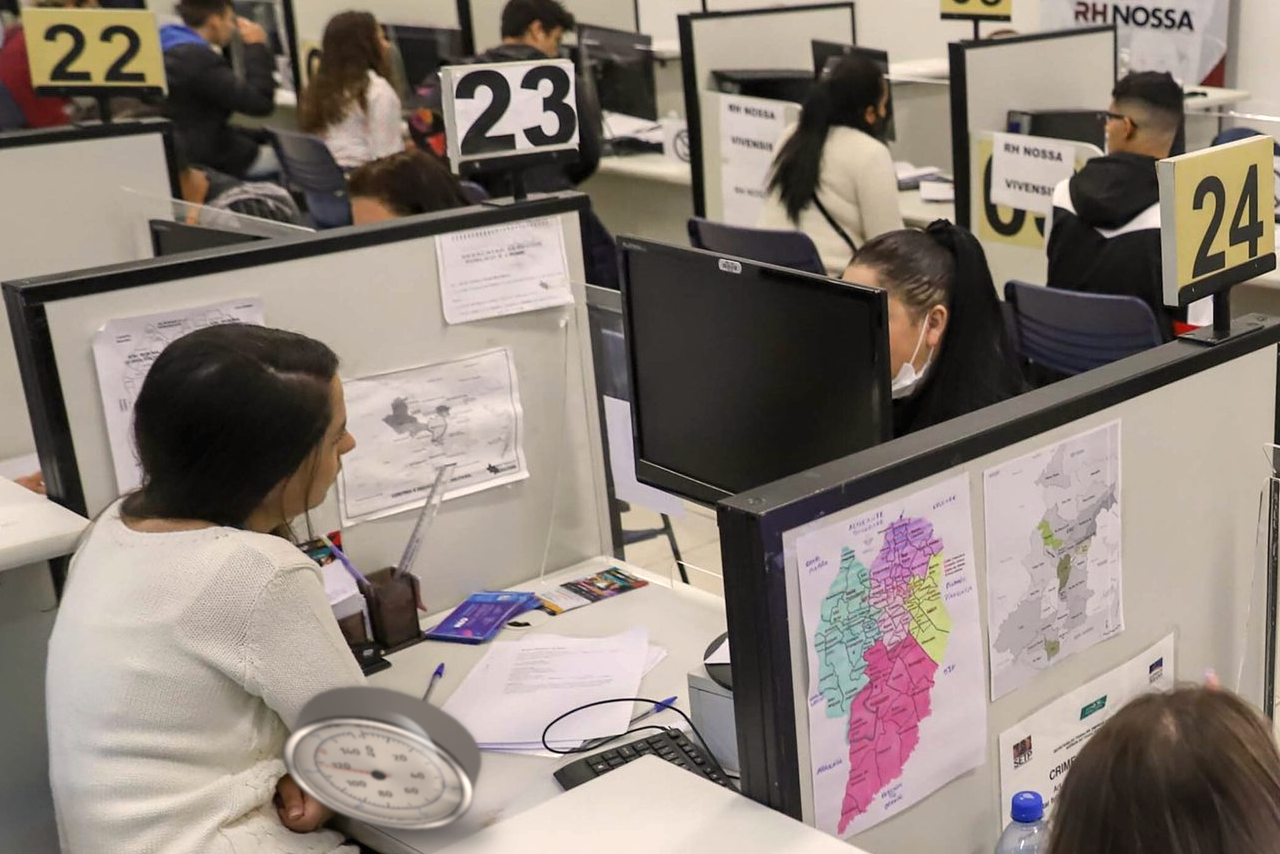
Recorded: 120,kg
